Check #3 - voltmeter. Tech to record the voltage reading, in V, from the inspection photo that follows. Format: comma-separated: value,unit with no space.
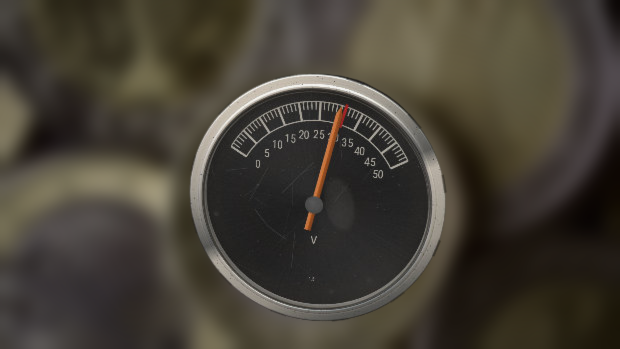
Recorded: 30,V
